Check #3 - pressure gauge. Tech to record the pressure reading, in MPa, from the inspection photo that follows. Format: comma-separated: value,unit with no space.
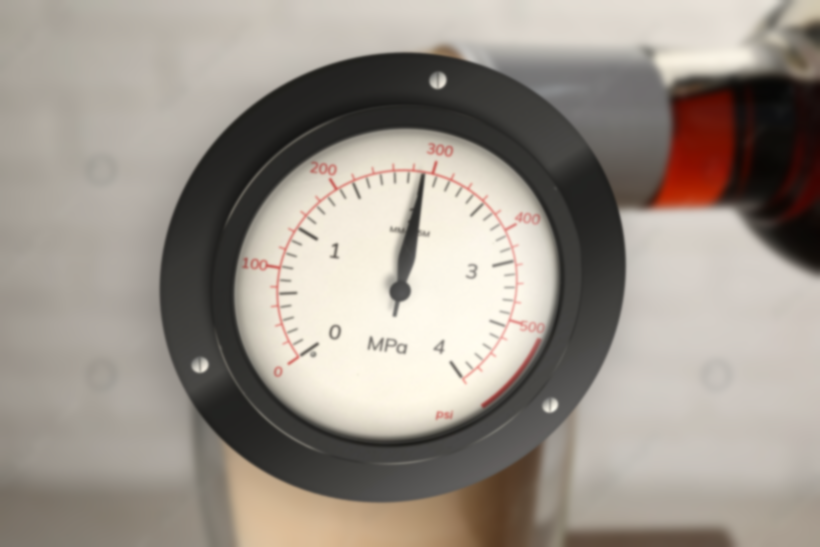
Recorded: 2,MPa
